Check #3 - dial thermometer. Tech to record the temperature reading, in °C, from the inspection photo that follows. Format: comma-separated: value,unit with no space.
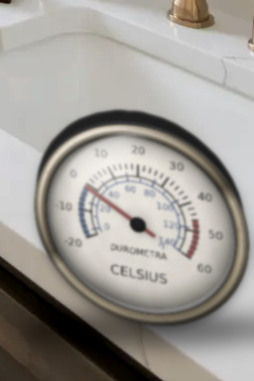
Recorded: 0,°C
